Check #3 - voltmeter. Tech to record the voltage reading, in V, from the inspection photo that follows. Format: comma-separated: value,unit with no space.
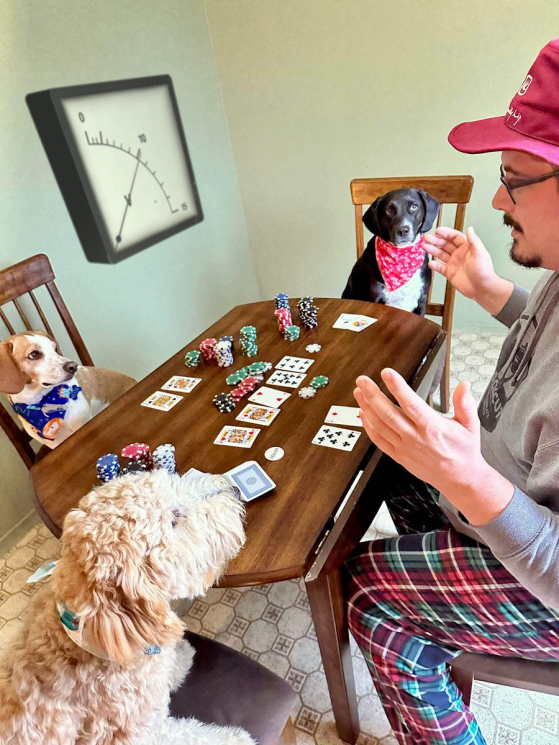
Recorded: 10,V
